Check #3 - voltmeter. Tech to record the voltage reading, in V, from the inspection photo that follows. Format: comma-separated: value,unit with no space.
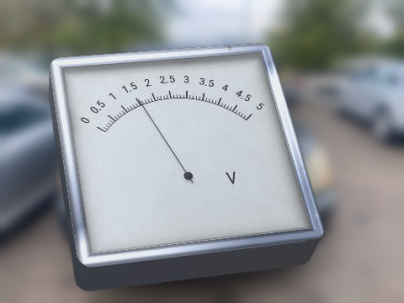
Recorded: 1.5,V
